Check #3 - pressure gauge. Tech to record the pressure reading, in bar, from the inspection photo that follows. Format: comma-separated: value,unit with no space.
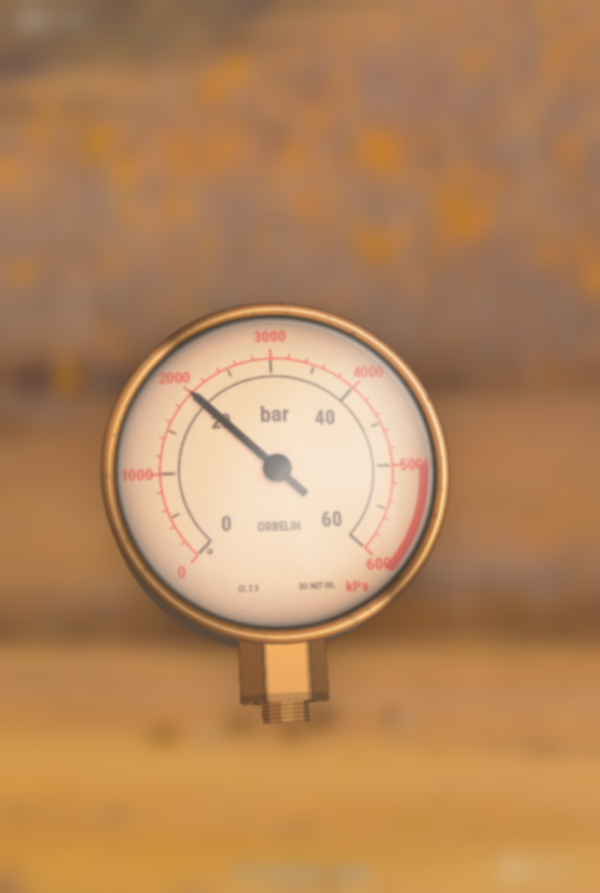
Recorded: 20,bar
